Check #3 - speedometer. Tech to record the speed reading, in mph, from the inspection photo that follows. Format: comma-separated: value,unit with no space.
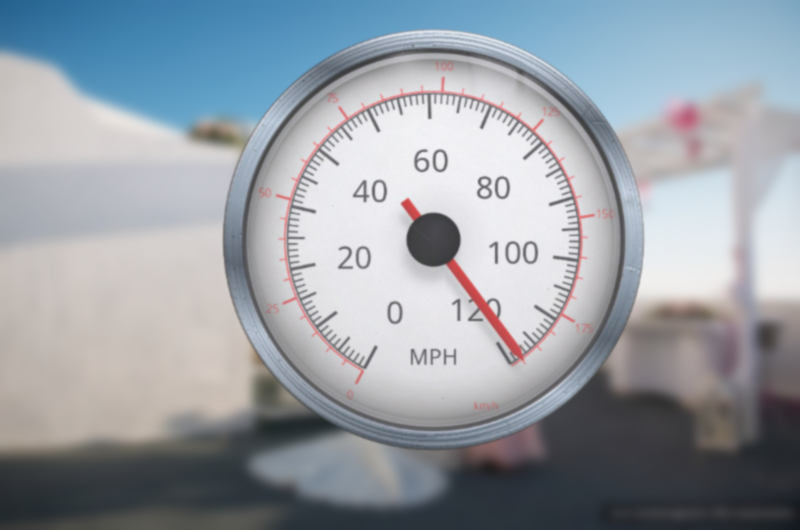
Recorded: 118,mph
